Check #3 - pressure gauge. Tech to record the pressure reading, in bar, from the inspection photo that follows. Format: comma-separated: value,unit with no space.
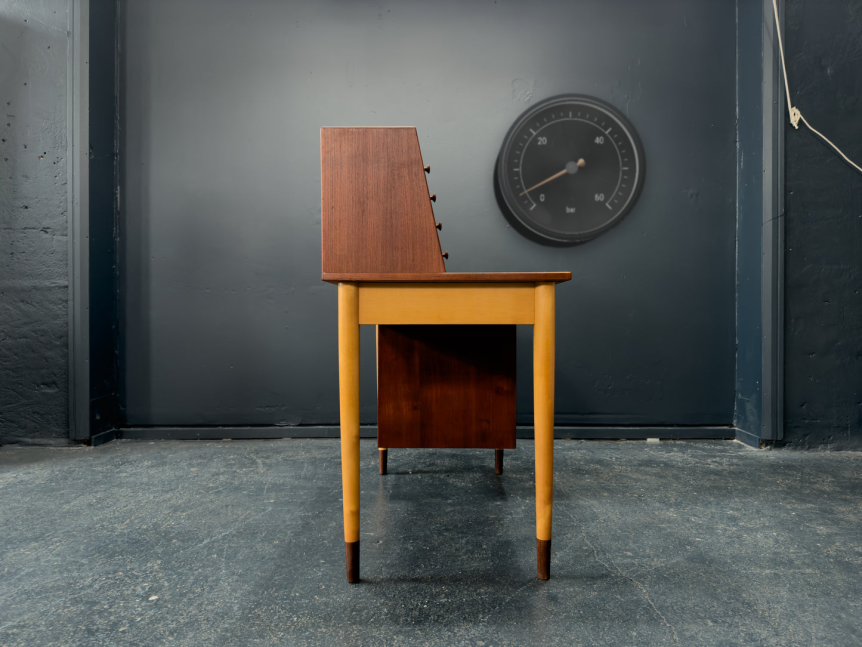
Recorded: 4,bar
